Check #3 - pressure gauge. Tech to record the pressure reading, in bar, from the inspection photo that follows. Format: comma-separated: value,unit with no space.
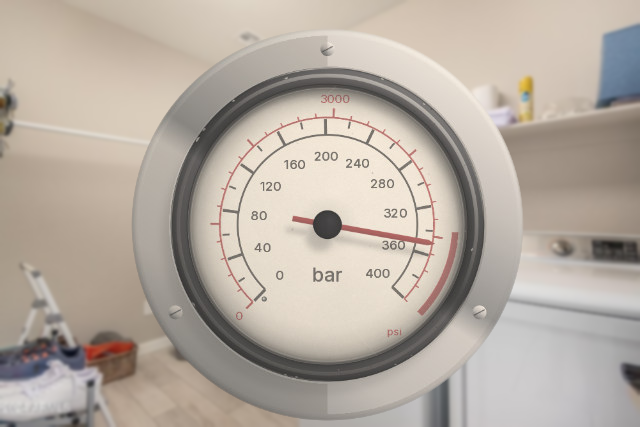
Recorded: 350,bar
